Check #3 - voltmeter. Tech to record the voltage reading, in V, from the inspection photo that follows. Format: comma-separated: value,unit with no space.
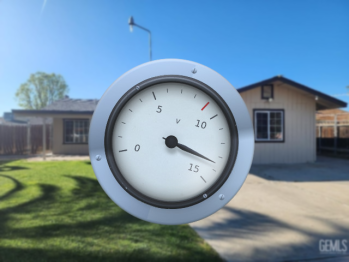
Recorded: 13.5,V
